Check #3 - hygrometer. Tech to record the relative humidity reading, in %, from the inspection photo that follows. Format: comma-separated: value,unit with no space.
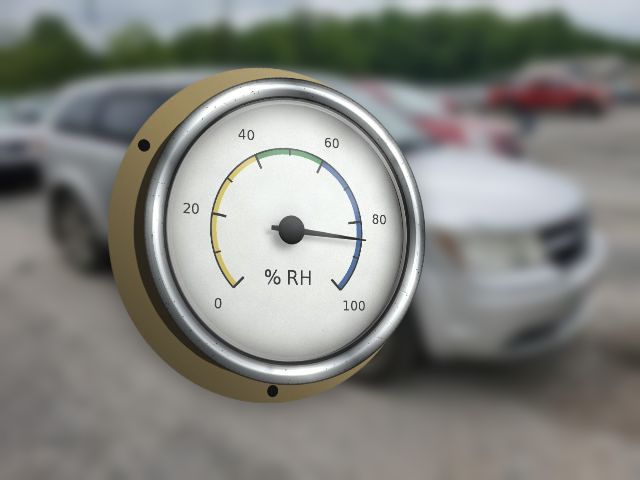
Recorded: 85,%
